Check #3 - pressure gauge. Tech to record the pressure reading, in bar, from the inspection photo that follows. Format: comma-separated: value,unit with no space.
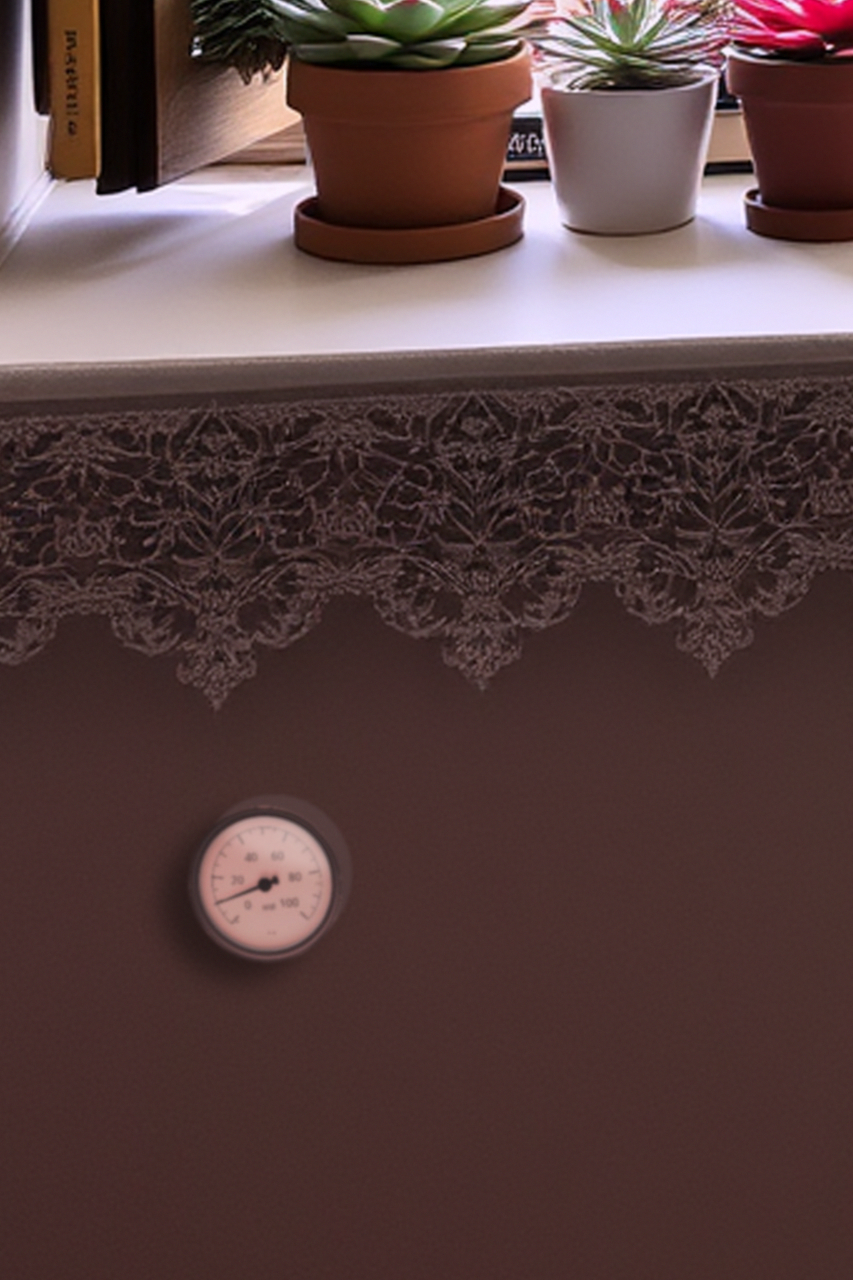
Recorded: 10,bar
